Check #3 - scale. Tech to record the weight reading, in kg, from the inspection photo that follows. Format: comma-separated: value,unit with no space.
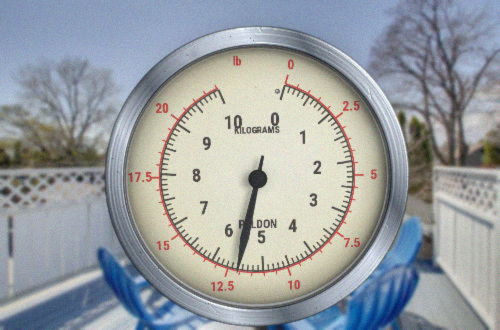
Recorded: 5.5,kg
